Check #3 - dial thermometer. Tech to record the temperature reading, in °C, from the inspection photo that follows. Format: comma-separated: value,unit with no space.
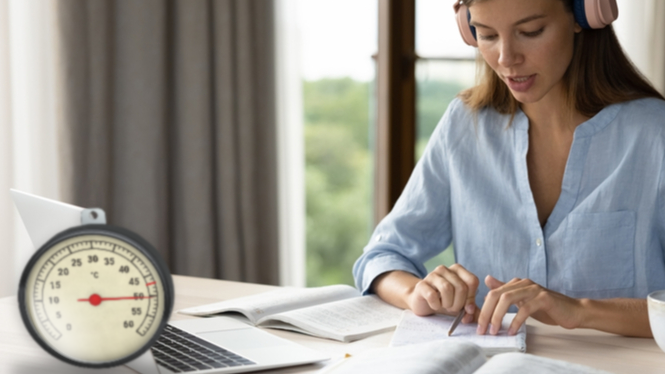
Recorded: 50,°C
